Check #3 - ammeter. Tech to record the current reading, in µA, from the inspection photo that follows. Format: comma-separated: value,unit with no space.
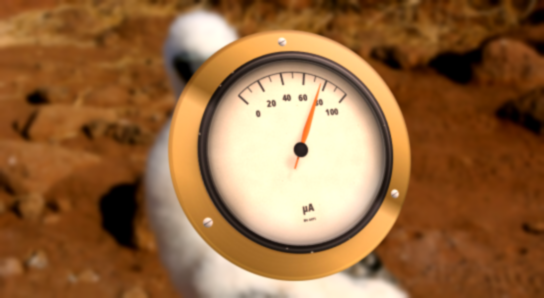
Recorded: 75,µA
